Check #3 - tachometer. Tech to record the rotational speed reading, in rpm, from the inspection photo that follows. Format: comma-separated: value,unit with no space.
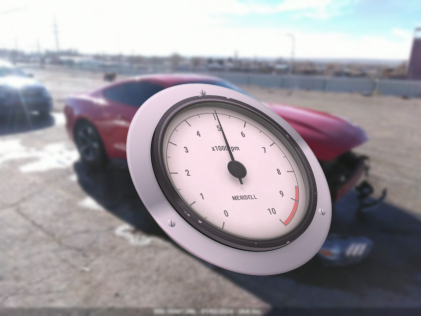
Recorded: 5000,rpm
